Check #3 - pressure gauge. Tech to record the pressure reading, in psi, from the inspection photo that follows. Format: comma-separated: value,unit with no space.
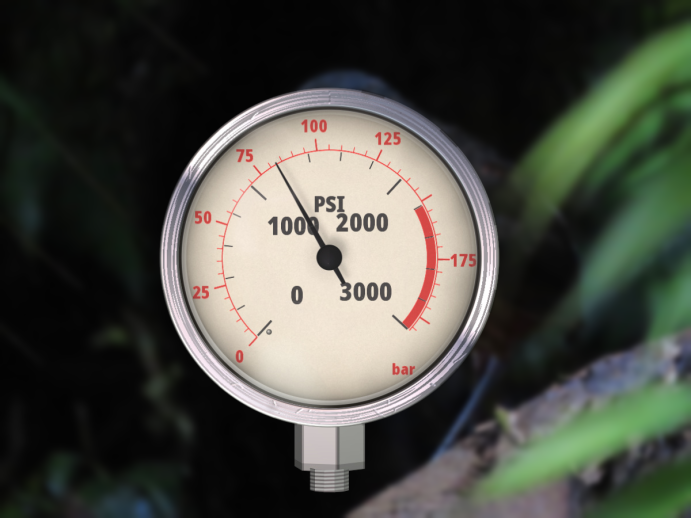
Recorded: 1200,psi
